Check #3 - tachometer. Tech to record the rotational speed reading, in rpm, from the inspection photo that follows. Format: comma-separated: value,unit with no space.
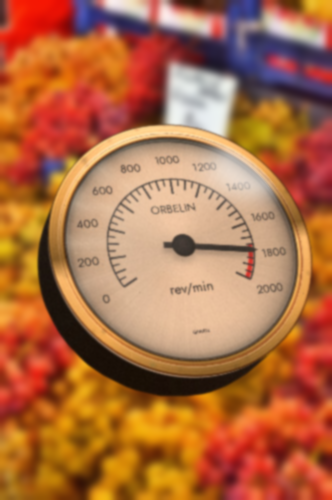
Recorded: 1800,rpm
